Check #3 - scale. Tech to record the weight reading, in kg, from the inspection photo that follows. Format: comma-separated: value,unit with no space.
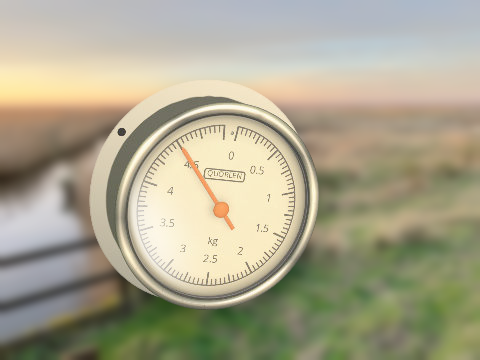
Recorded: 4.5,kg
